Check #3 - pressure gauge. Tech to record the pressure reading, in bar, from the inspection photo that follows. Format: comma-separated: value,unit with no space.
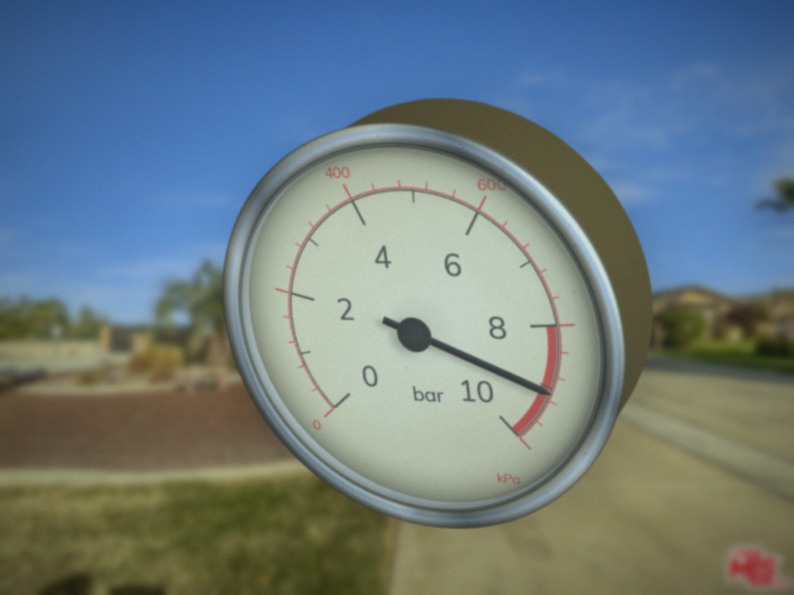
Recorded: 9,bar
